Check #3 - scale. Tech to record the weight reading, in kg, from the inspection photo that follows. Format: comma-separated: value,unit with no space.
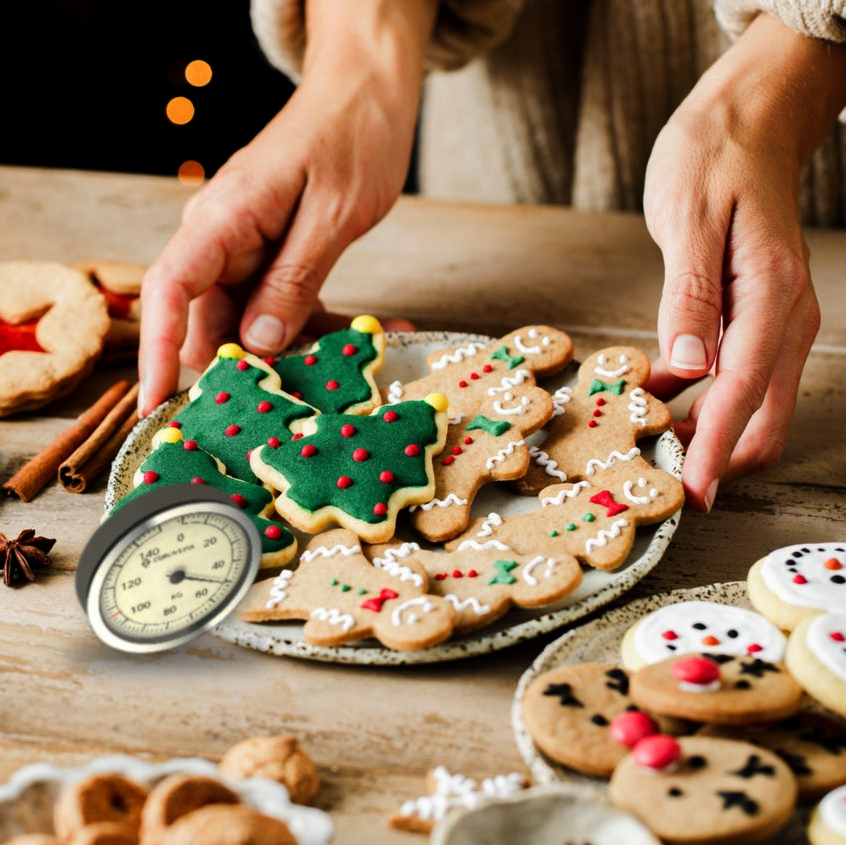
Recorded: 50,kg
